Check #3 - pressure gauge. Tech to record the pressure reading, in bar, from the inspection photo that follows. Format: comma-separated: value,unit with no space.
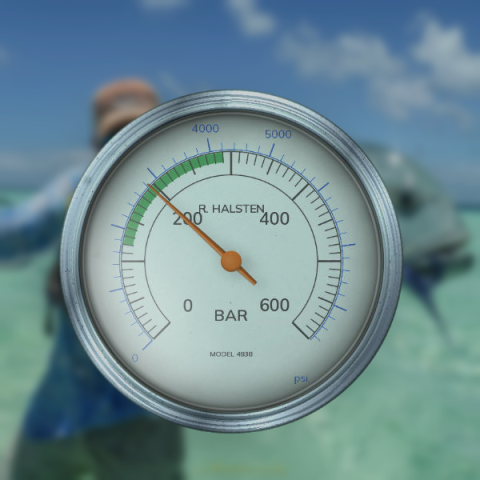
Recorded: 195,bar
